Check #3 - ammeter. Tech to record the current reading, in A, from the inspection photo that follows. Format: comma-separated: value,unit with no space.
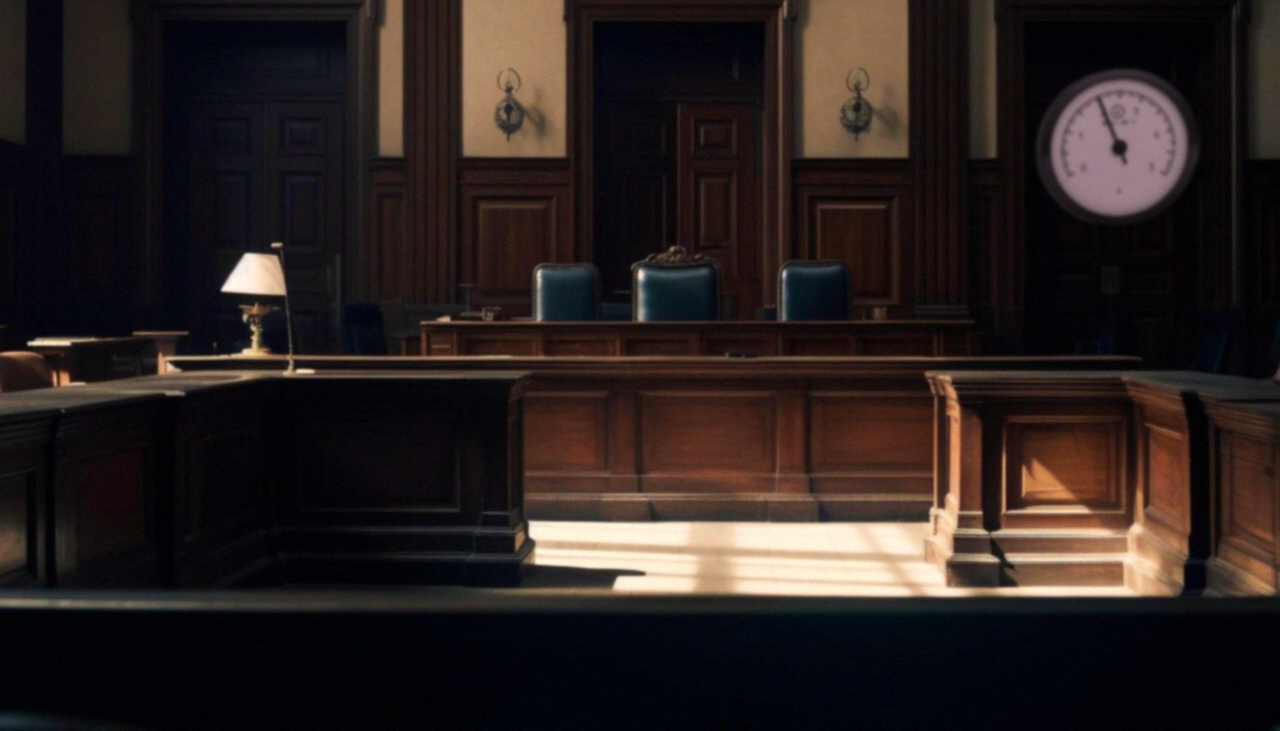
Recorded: 2,A
